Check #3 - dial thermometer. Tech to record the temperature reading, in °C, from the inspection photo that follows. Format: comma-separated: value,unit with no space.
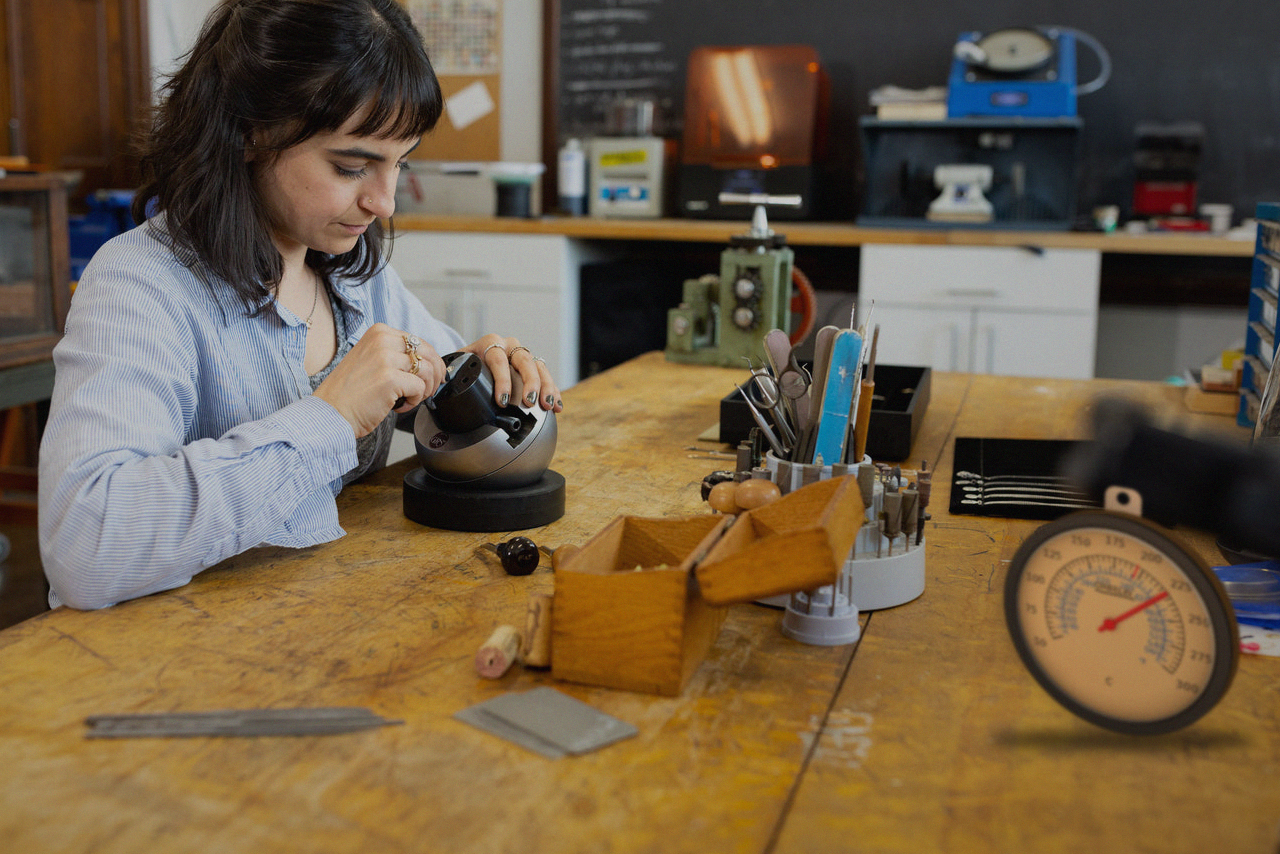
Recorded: 225,°C
